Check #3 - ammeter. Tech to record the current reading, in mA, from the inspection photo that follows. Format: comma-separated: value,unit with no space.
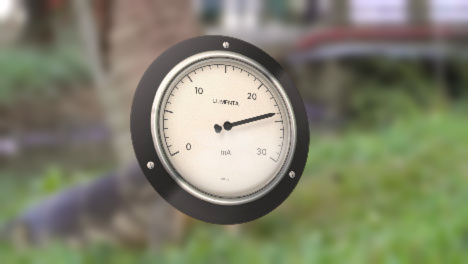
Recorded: 24,mA
